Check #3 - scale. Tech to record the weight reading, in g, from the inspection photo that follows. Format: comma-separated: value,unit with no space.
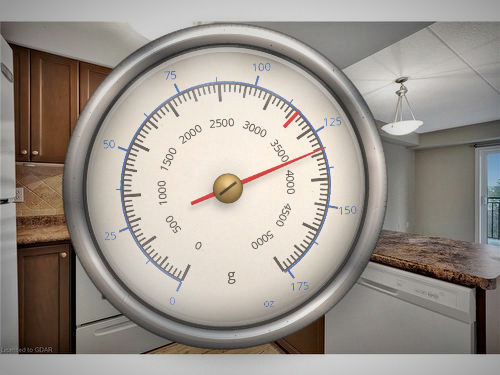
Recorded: 3700,g
